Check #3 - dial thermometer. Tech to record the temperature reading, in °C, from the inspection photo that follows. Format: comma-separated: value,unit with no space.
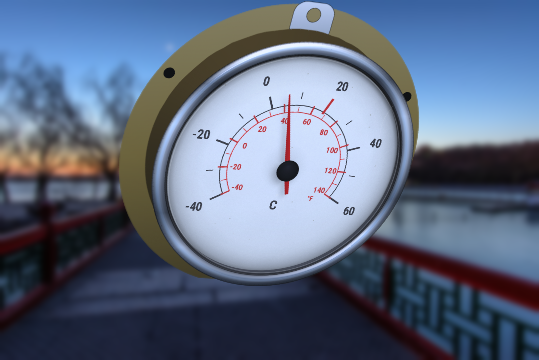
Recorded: 5,°C
